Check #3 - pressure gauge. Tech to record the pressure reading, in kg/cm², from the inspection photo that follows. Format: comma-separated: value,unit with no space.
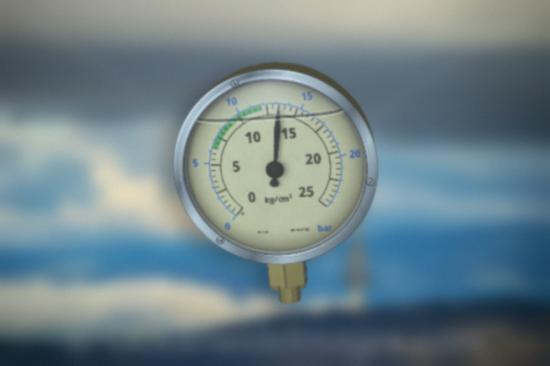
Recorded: 13.5,kg/cm²
